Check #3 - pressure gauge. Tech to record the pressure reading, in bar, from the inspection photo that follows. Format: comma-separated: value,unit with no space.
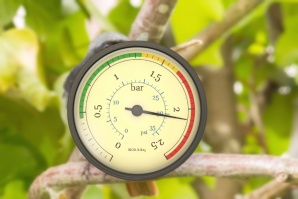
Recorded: 2.1,bar
